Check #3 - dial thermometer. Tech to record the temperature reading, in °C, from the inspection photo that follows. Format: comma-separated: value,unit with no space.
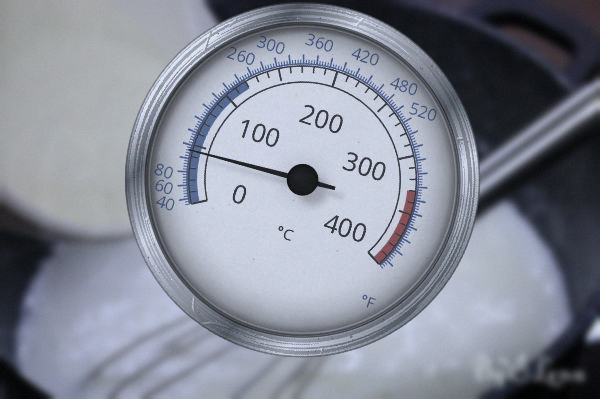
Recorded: 45,°C
